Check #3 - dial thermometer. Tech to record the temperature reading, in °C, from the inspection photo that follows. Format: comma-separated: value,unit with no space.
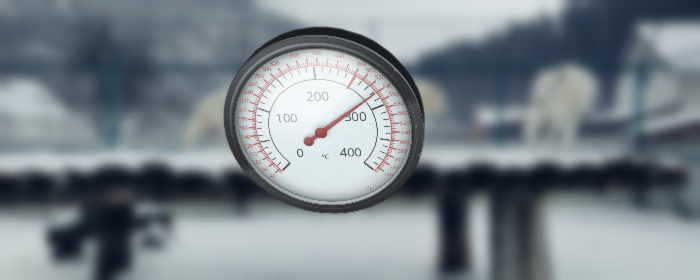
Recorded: 280,°C
